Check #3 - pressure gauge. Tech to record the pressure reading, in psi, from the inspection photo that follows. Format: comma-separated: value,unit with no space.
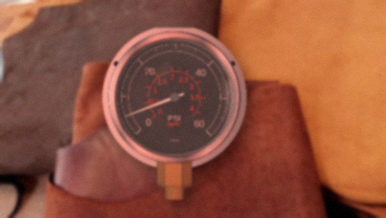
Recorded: 5,psi
